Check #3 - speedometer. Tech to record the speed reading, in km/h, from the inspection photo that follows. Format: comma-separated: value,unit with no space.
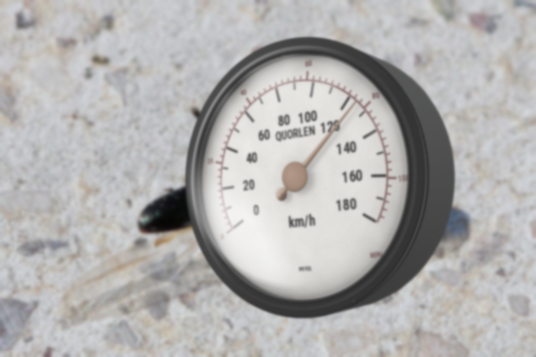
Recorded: 125,km/h
